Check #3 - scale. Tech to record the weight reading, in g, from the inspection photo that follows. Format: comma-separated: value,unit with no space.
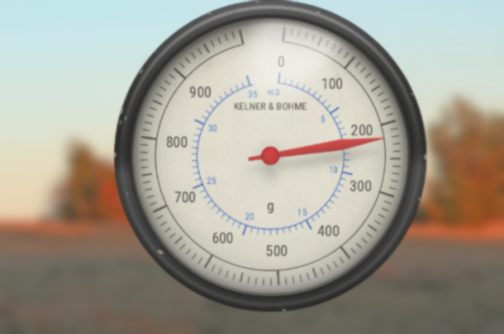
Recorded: 220,g
